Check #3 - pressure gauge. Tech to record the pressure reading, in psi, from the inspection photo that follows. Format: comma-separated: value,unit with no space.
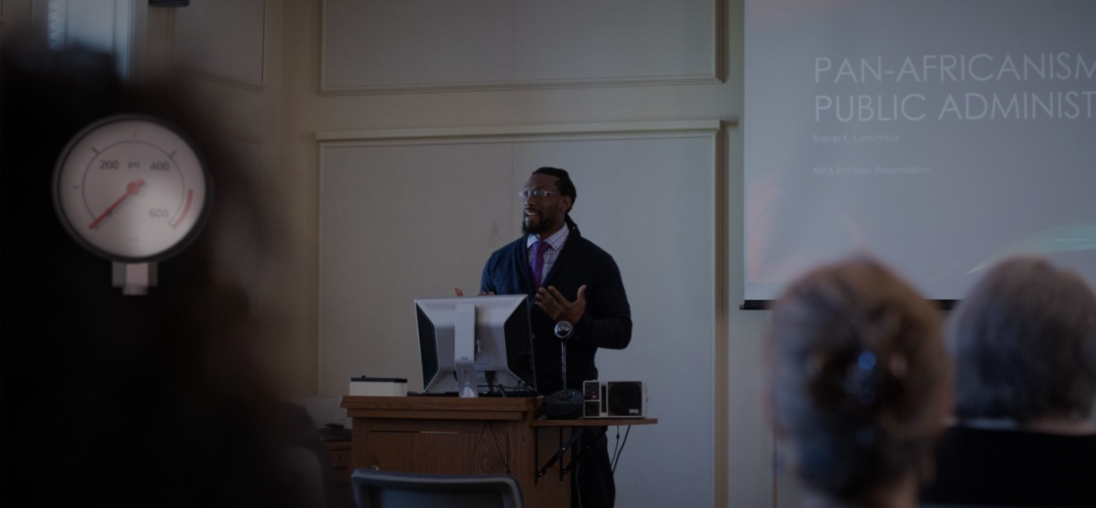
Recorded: 0,psi
